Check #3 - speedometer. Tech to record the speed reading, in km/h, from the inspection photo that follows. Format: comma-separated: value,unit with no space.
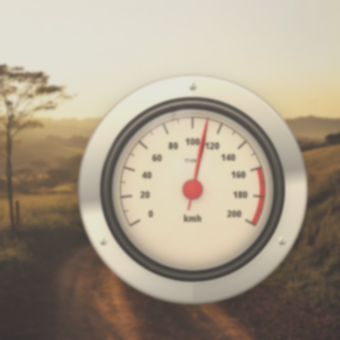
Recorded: 110,km/h
